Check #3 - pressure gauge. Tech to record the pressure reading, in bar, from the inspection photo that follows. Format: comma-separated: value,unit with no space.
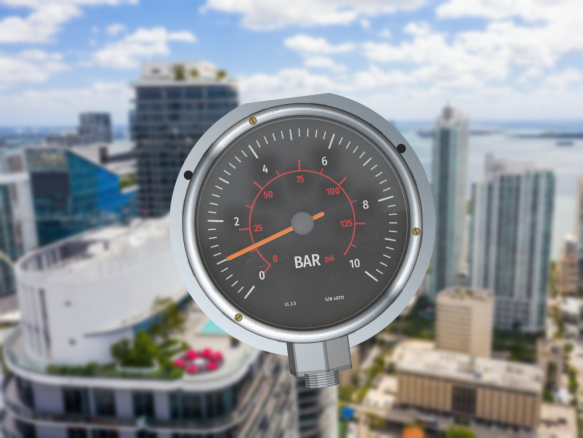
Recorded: 1,bar
